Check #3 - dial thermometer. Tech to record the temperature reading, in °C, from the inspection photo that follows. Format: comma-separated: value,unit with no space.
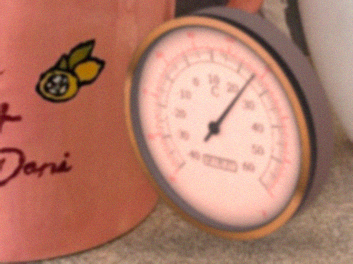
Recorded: 25,°C
